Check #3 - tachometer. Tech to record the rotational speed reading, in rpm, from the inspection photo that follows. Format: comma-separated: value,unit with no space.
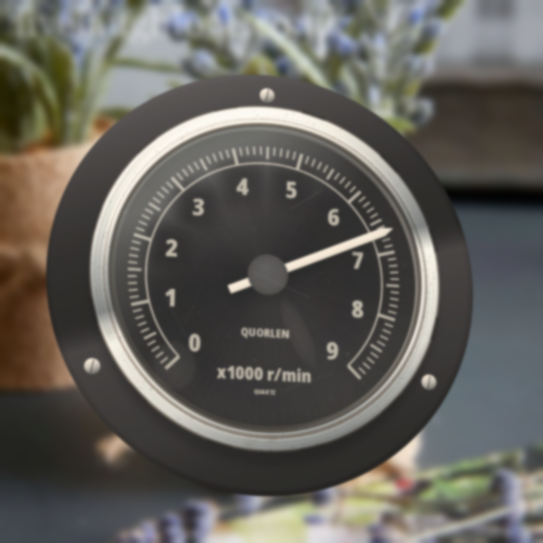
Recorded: 6700,rpm
